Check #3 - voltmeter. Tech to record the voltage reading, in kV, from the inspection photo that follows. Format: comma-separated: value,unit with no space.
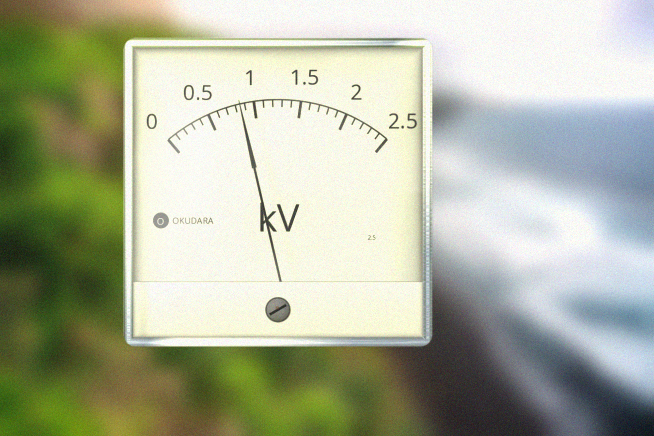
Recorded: 0.85,kV
